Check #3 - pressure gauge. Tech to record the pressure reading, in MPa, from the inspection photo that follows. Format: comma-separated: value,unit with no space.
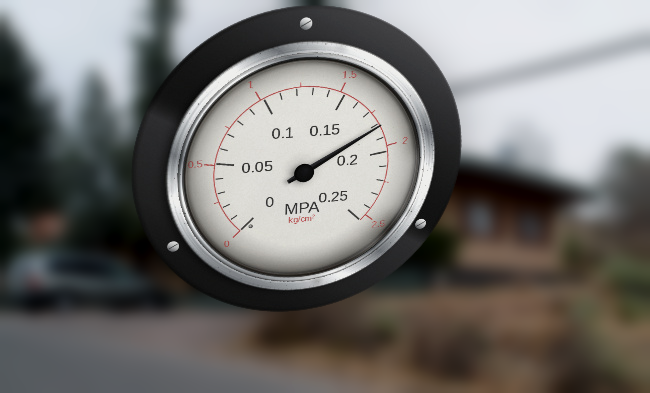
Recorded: 0.18,MPa
